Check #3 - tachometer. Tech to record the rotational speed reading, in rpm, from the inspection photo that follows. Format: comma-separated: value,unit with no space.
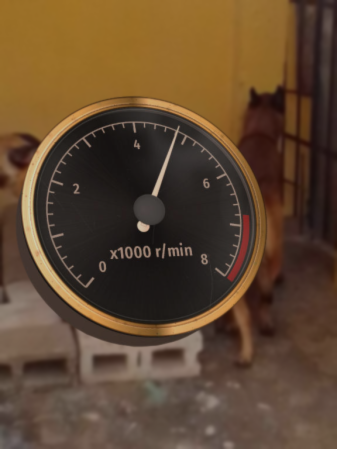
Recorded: 4800,rpm
